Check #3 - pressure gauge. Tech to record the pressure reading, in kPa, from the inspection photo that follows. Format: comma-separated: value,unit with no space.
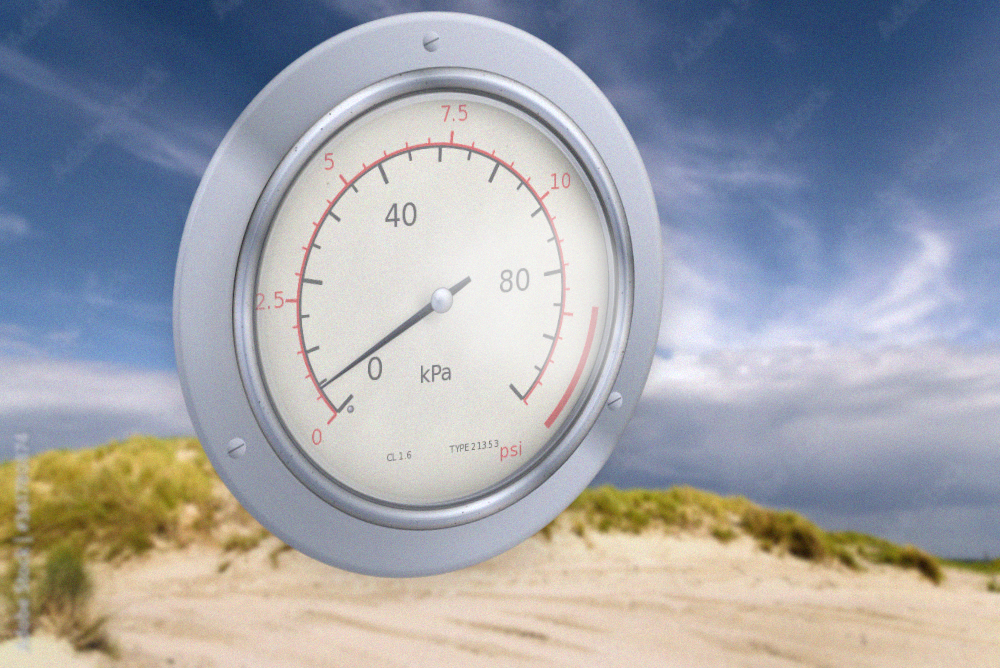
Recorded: 5,kPa
